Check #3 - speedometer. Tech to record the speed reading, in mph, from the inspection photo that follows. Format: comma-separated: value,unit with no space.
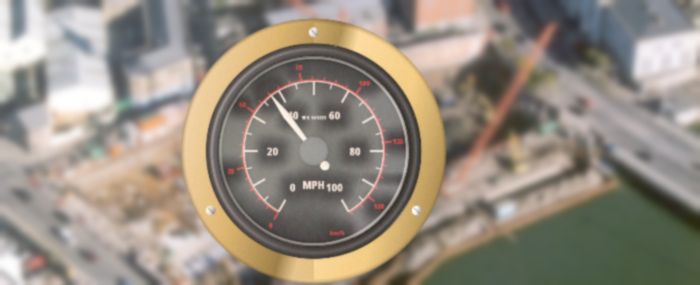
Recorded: 37.5,mph
